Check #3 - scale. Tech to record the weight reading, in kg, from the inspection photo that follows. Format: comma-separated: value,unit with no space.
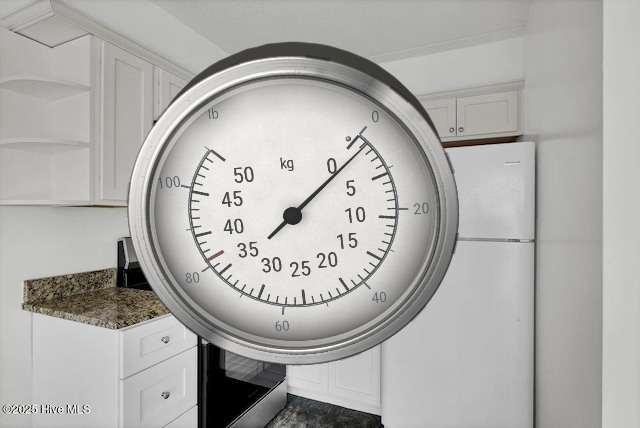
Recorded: 1,kg
